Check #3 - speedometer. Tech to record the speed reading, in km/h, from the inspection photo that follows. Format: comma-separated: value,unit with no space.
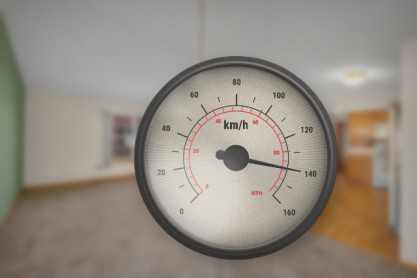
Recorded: 140,km/h
